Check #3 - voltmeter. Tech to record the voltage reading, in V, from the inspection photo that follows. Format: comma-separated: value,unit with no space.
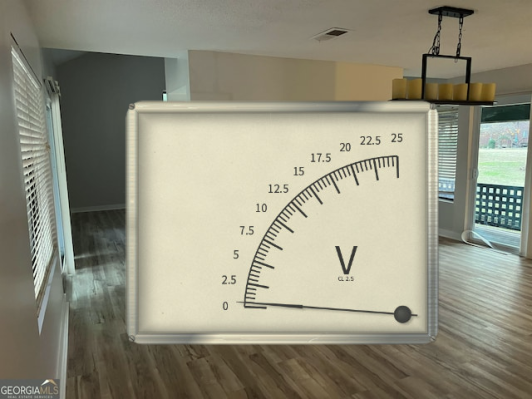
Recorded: 0.5,V
